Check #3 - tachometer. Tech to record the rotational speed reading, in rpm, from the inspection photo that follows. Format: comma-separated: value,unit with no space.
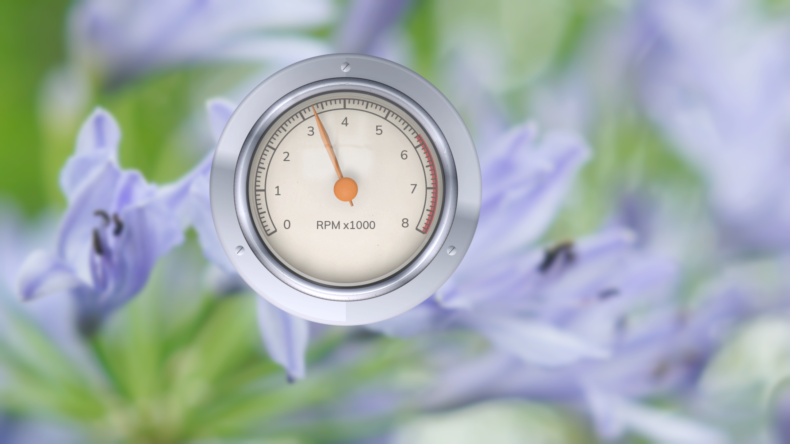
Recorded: 3300,rpm
